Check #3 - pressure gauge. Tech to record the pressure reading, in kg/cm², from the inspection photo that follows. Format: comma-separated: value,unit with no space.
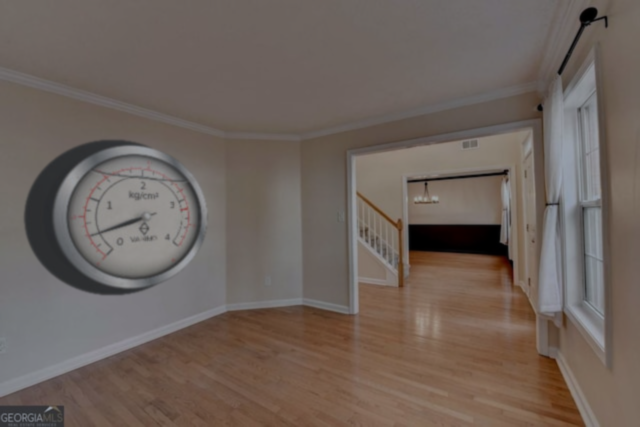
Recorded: 0.4,kg/cm²
